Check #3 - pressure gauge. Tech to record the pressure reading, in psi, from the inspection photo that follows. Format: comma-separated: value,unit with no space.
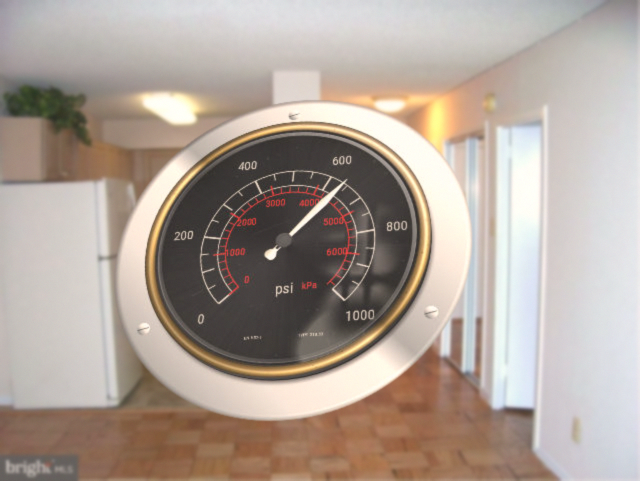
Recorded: 650,psi
